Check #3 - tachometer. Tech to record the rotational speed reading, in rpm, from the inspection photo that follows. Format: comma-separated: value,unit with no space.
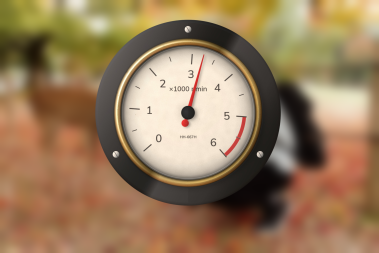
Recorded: 3250,rpm
